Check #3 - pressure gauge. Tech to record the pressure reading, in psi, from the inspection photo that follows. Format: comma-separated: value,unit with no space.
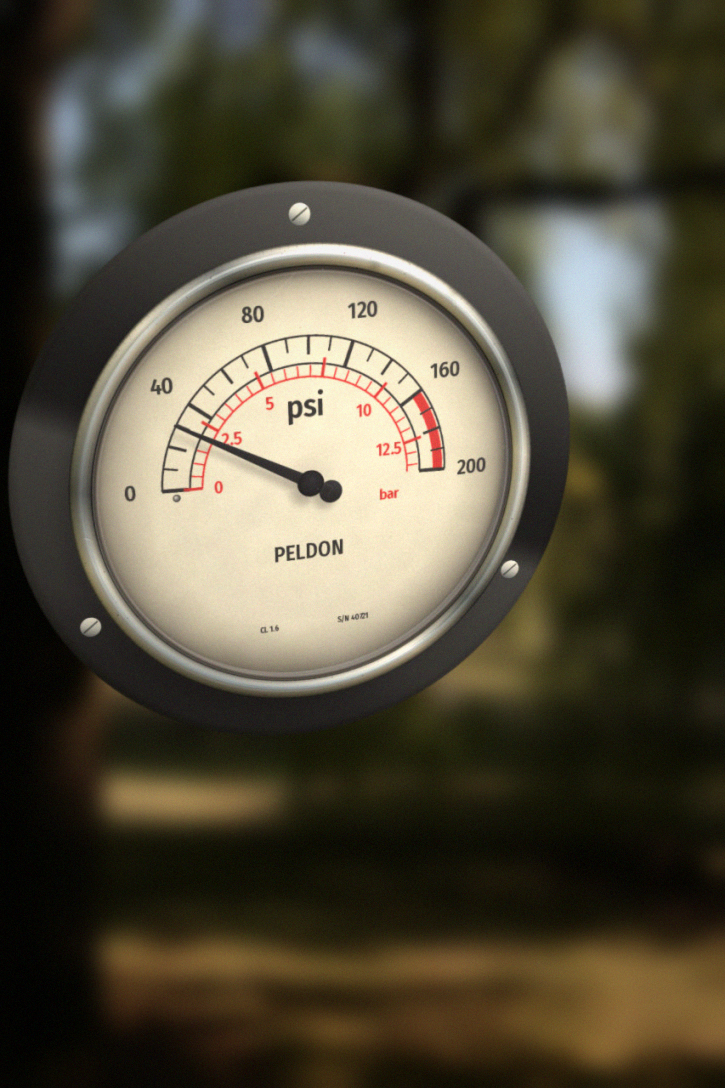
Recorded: 30,psi
